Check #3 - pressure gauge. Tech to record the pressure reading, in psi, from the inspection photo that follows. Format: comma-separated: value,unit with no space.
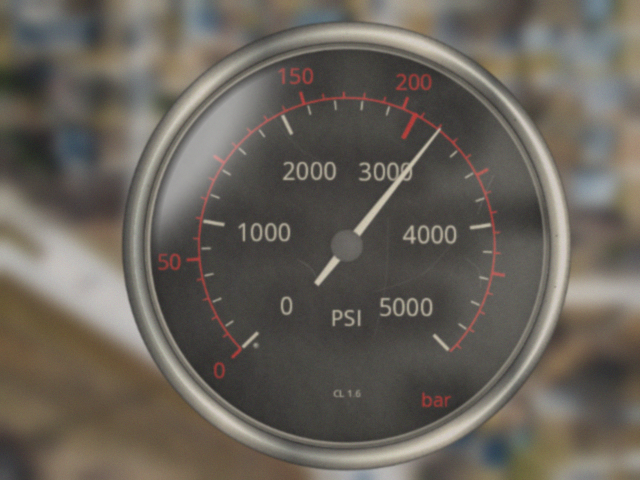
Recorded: 3200,psi
